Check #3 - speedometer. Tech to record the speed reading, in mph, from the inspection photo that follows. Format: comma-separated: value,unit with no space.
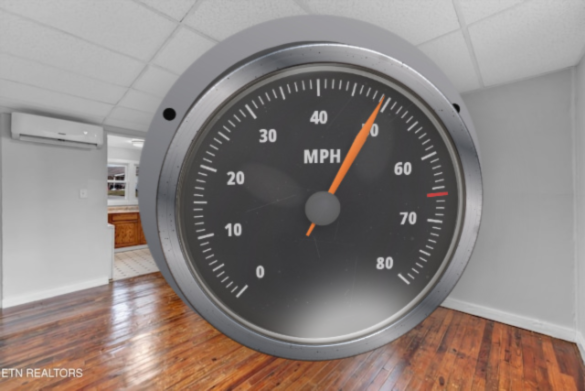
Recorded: 49,mph
